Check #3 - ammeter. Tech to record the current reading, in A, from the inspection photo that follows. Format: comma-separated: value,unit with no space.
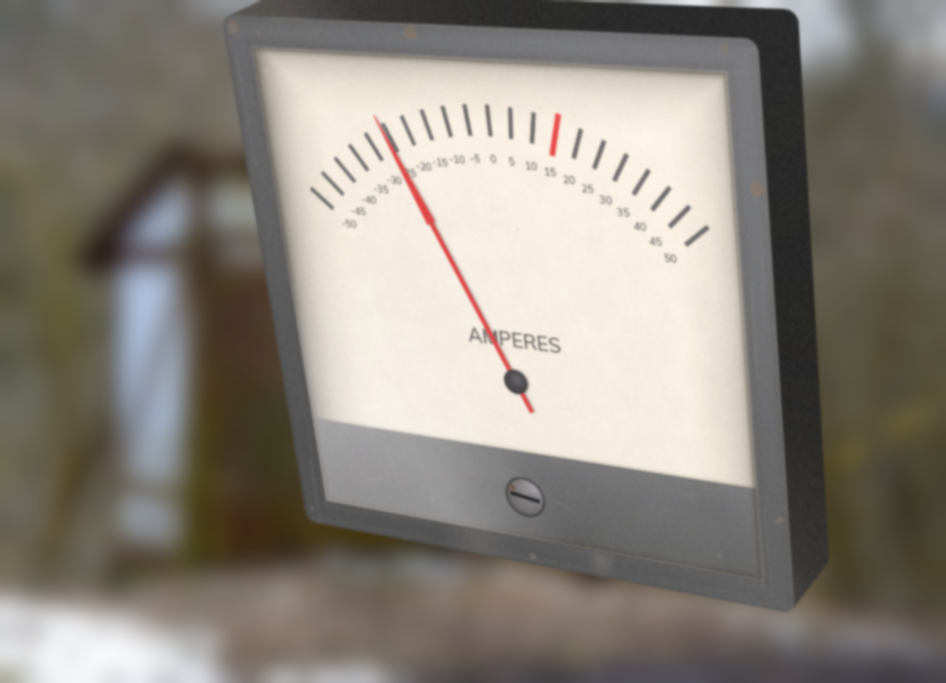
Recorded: -25,A
